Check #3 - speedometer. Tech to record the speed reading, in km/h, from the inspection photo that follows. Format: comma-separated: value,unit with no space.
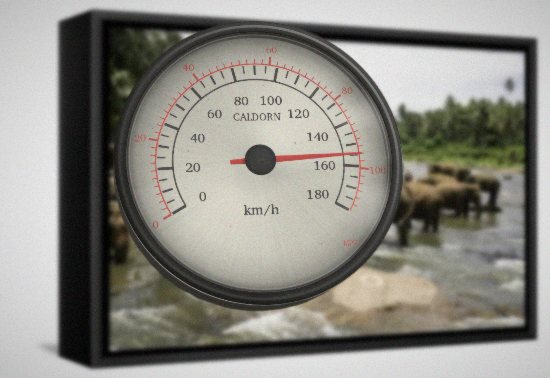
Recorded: 155,km/h
